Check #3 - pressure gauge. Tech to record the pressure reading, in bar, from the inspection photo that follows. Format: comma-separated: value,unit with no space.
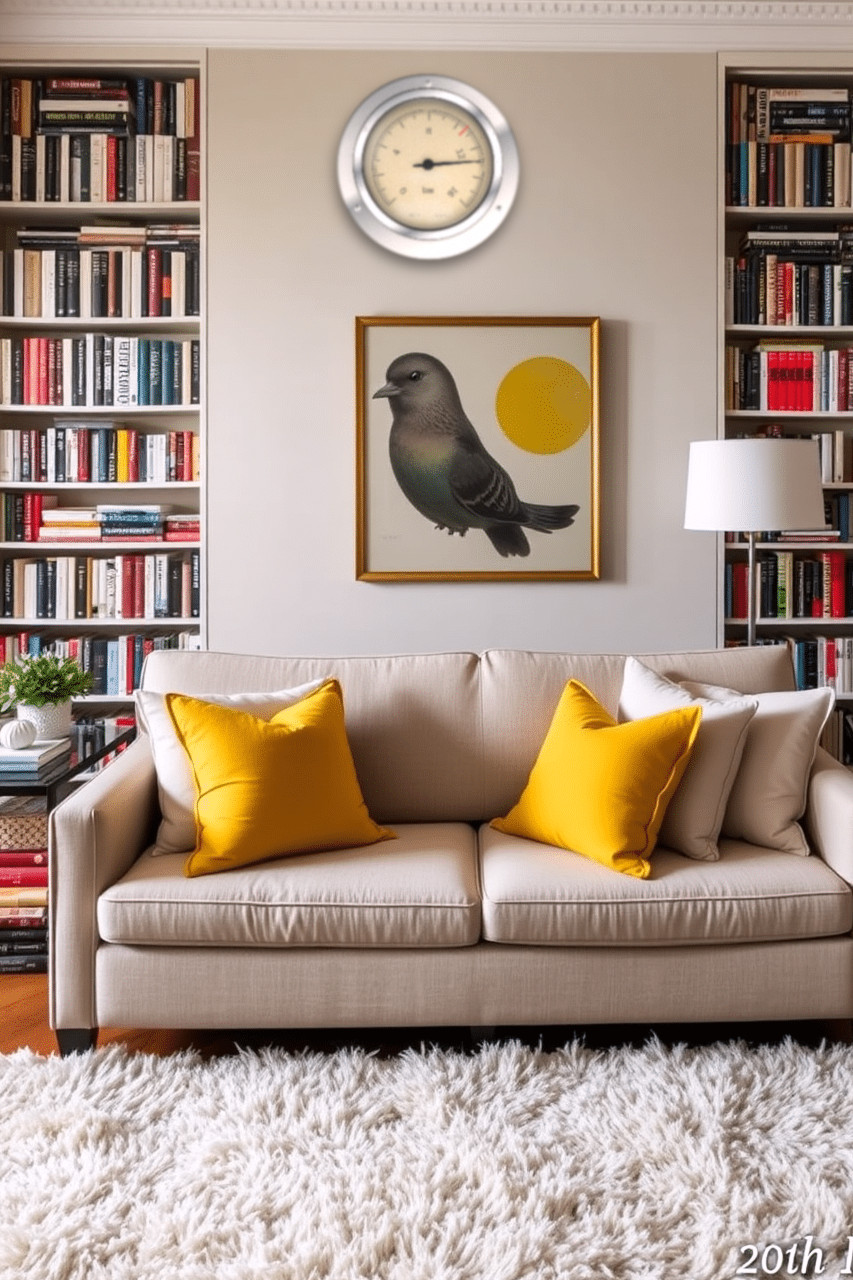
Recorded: 13,bar
